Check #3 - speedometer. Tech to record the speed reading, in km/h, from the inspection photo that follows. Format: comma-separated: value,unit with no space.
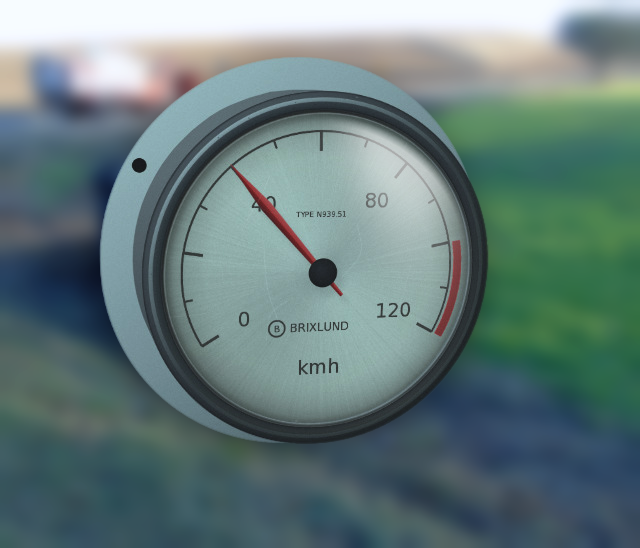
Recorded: 40,km/h
